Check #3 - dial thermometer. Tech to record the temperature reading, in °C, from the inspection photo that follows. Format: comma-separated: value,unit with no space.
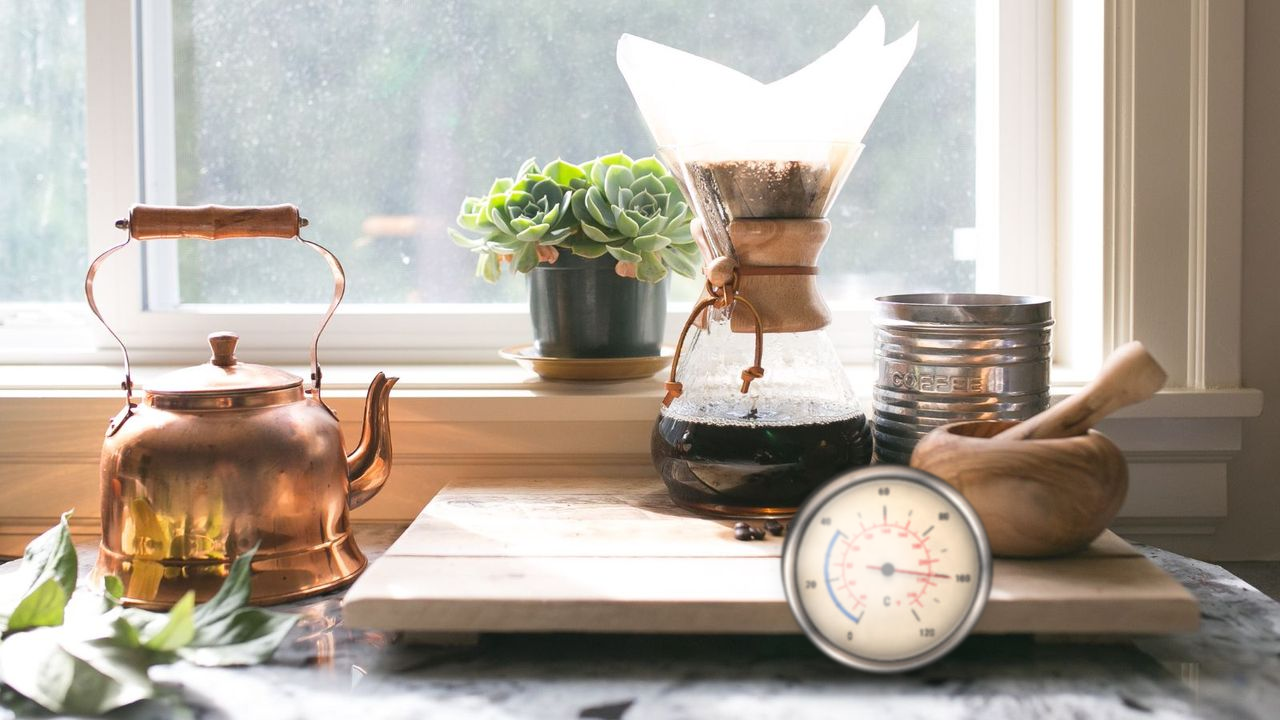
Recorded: 100,°C
